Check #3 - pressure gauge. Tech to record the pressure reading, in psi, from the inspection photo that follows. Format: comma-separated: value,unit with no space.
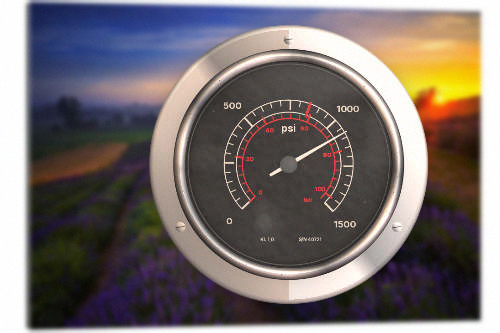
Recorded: 1075,psi
